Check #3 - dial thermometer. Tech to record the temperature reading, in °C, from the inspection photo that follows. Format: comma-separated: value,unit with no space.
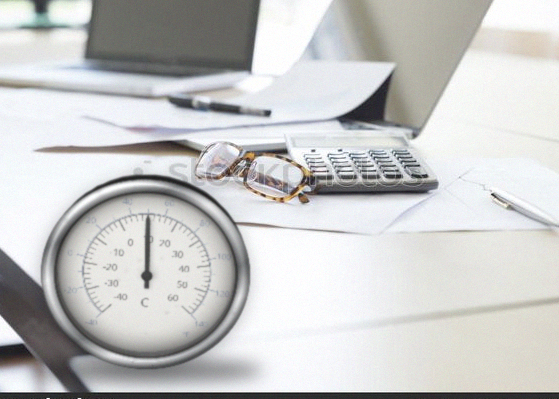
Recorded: 10,°C
